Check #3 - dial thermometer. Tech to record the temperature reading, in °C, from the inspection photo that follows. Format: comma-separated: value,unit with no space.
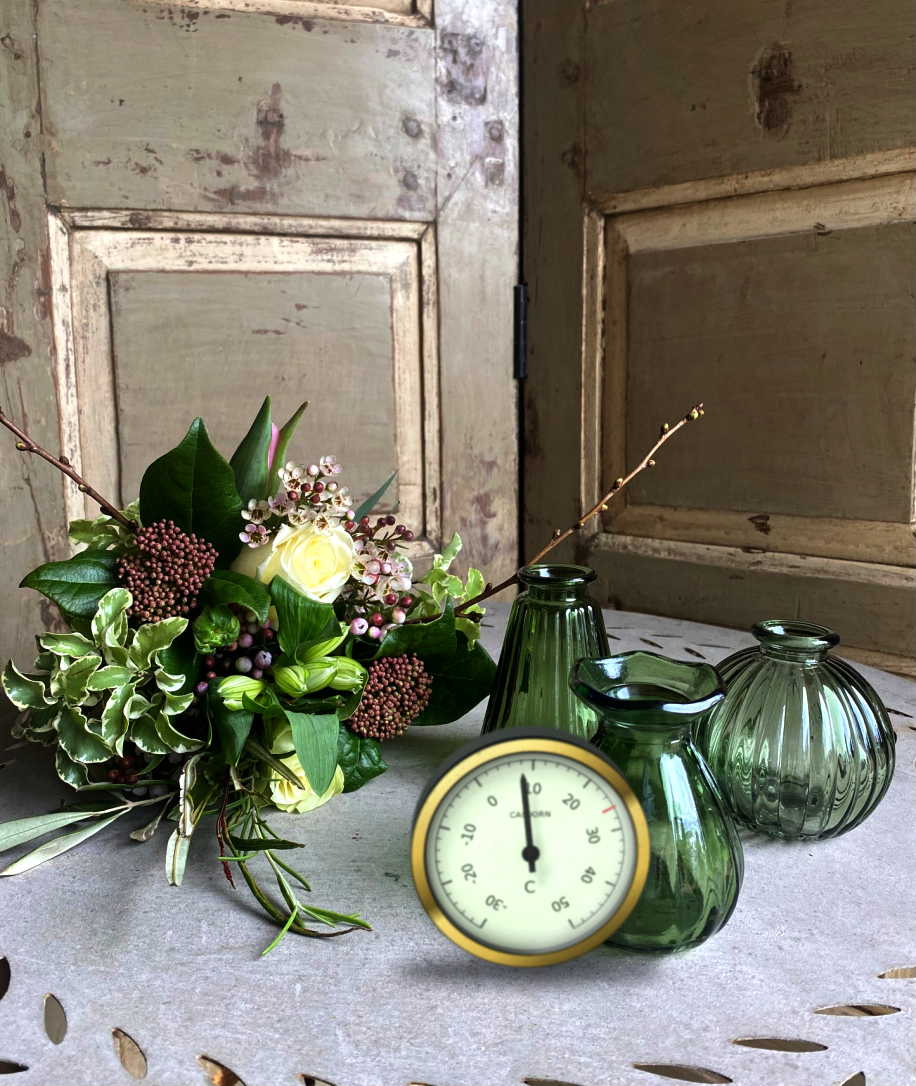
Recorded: 8,°C
